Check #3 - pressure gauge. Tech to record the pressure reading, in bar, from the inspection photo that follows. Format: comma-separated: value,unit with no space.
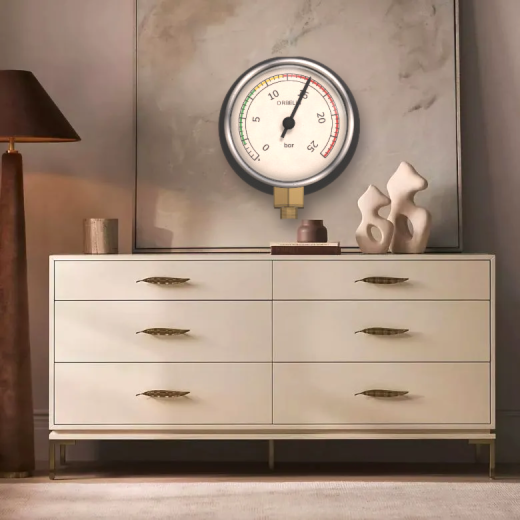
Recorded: 15,bar
